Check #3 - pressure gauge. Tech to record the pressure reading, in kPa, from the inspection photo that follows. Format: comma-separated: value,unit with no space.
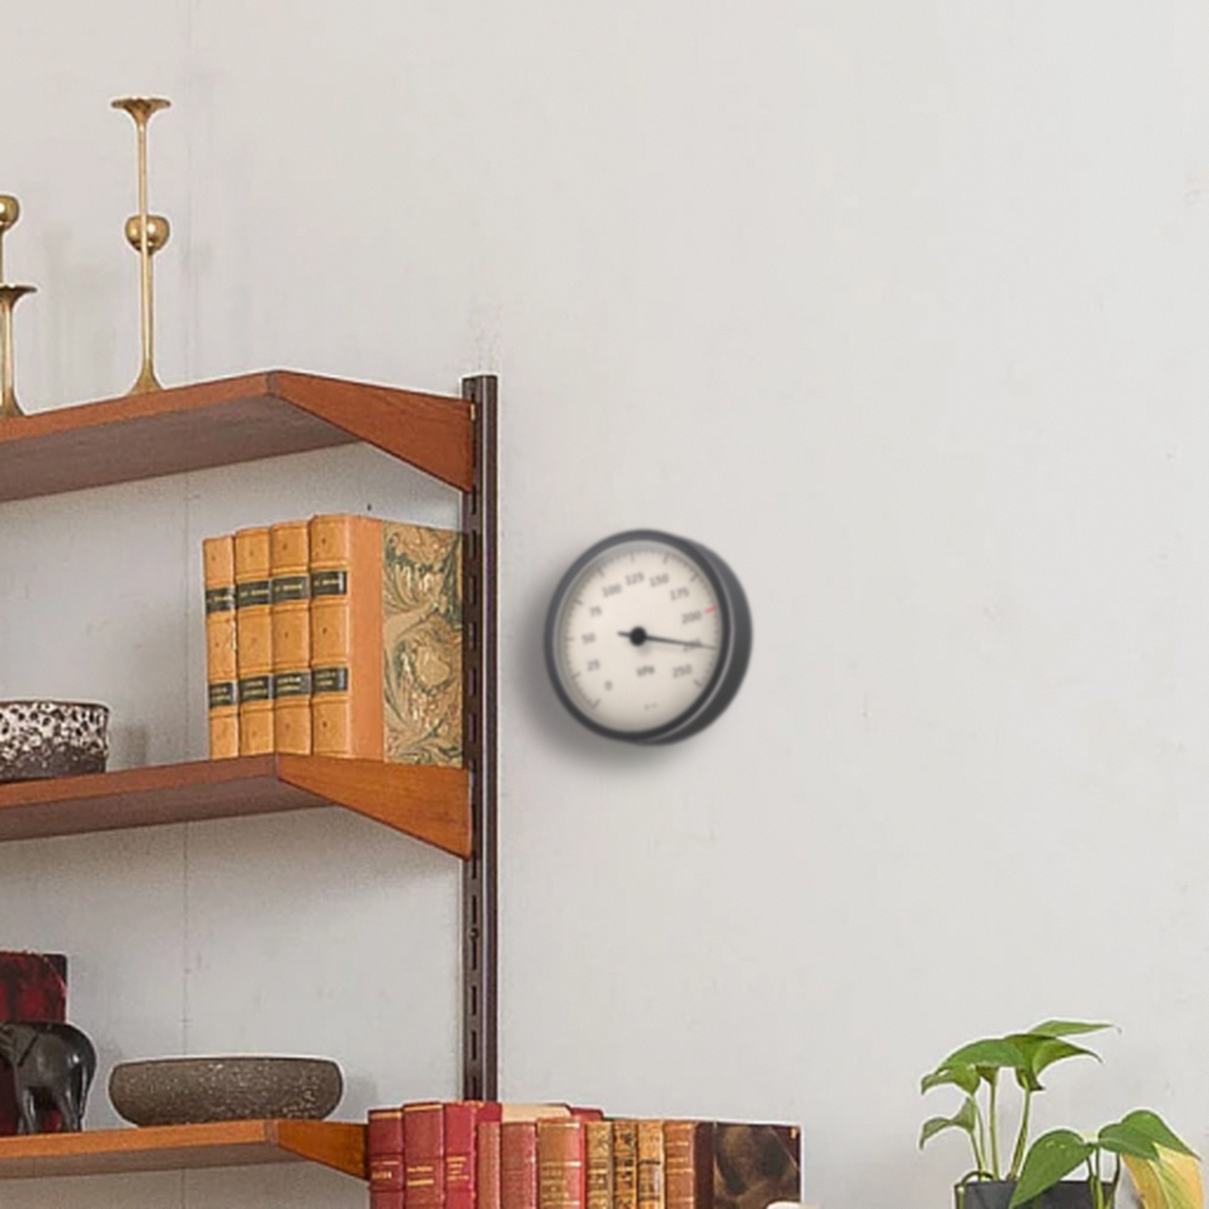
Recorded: 225,kPa
